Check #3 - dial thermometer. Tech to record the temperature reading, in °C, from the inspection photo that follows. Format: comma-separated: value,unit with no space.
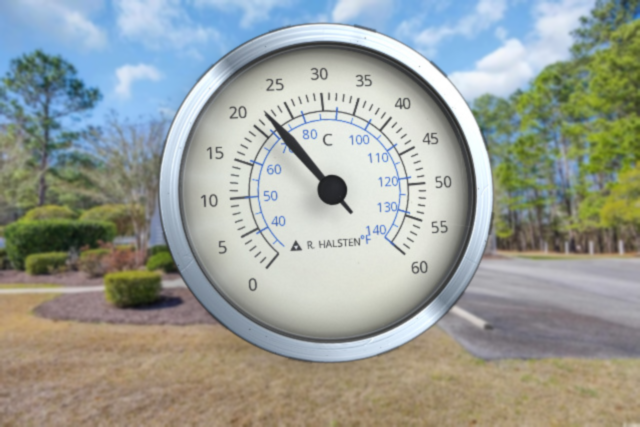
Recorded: 22,°C
